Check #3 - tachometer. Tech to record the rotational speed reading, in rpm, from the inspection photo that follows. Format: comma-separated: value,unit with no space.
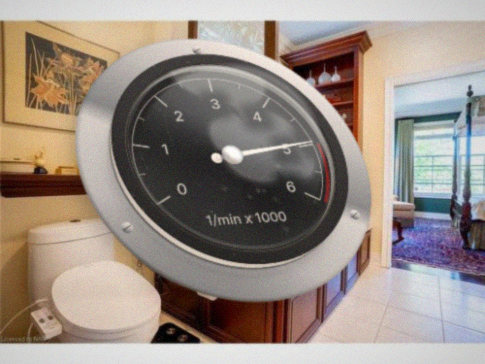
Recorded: 5000,rpm
